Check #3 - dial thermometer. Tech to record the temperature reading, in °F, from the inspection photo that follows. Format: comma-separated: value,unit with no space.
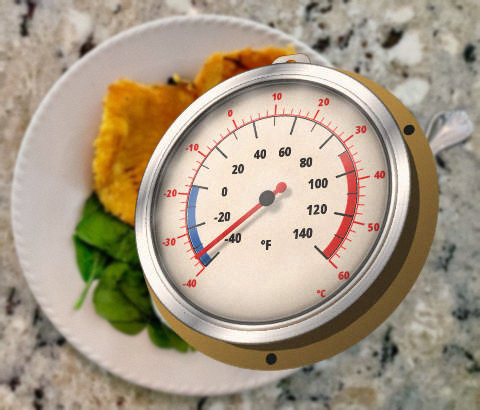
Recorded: -35,°F
